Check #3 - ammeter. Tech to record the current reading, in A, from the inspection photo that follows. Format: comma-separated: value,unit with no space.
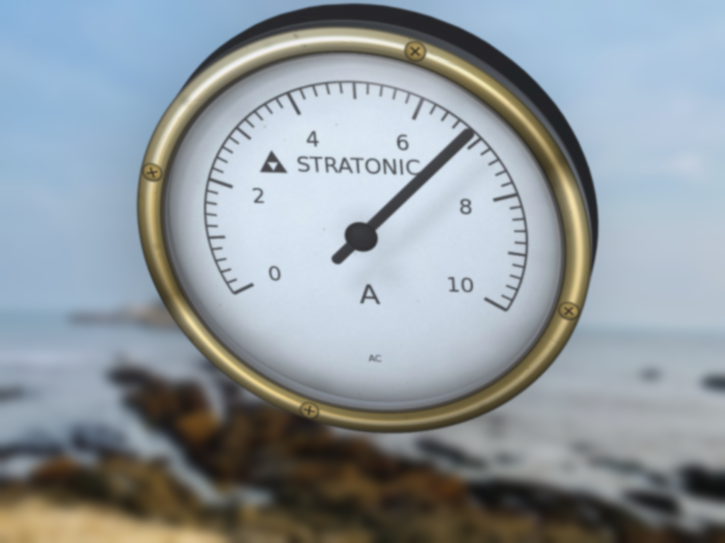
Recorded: 6.8,A
